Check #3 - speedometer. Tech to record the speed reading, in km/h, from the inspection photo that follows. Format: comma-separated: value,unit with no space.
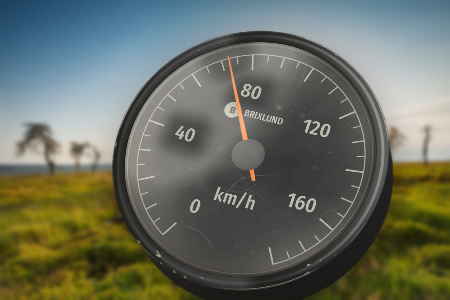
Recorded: 72.5,km/h
